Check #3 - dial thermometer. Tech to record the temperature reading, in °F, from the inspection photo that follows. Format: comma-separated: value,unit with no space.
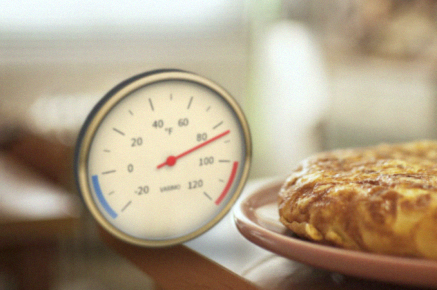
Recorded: 85,°F
